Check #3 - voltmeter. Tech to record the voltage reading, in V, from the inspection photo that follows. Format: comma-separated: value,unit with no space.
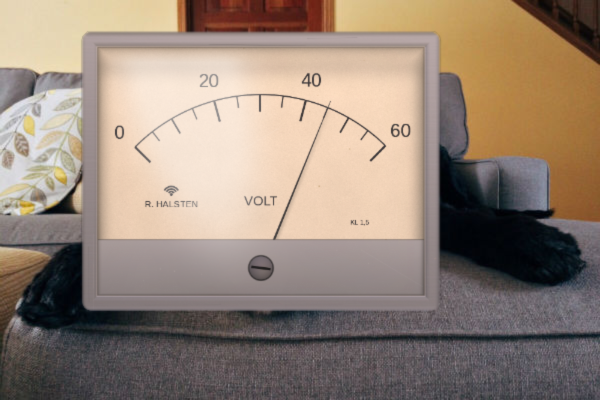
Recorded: 45,V
